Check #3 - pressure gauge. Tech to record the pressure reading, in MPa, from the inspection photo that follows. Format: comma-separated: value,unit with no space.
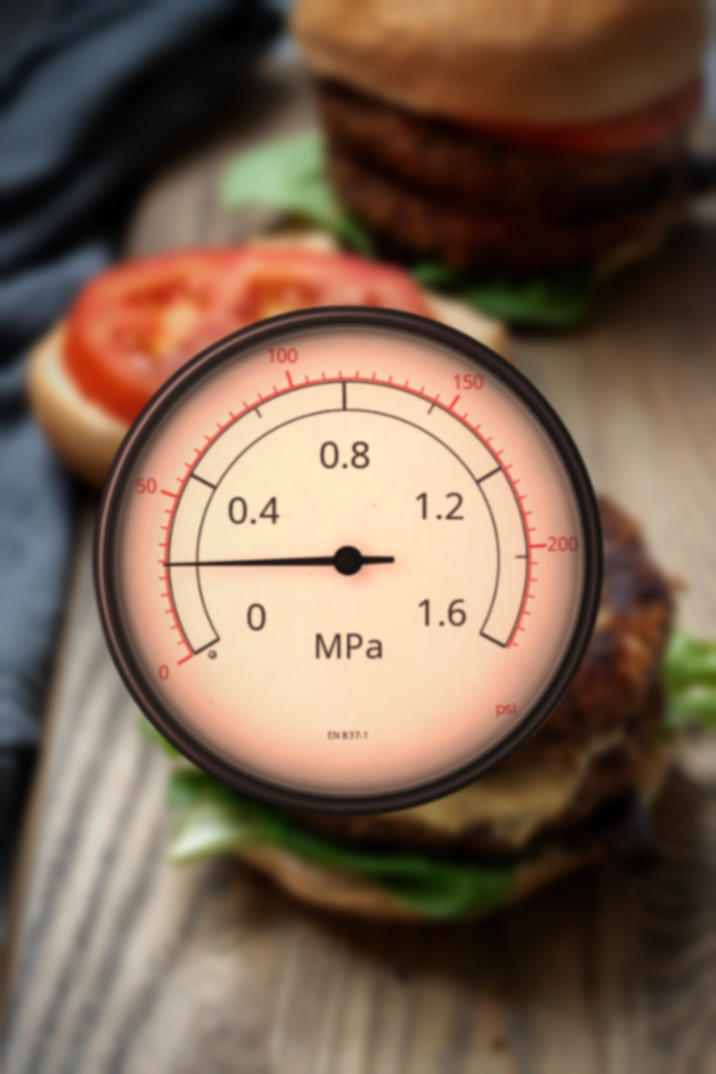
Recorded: 0.2,MPa
